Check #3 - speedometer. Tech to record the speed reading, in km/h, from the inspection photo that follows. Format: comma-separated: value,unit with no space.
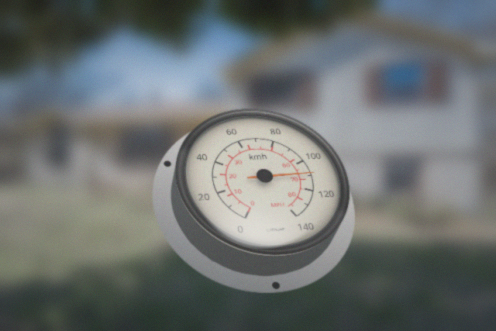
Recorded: 110,km/h
